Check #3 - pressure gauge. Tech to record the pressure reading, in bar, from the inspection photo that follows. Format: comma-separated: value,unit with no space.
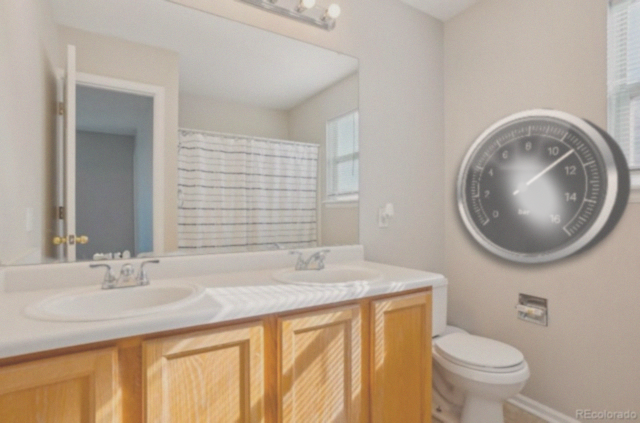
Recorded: 11,bar
